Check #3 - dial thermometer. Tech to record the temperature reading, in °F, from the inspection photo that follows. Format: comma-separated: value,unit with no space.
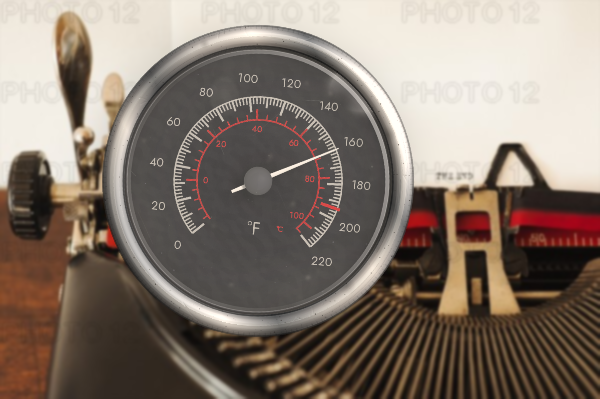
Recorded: 160,°F
